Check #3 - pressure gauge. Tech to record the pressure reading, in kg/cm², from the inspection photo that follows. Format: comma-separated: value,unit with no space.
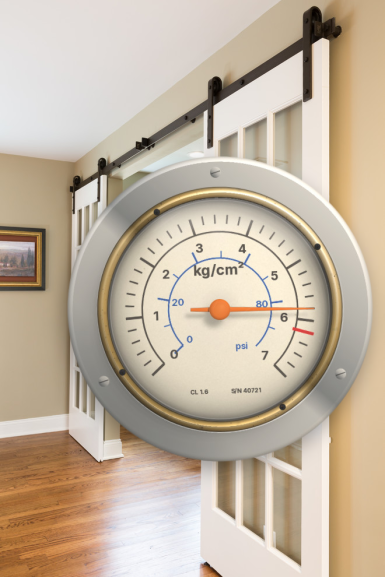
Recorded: 5.8,kg/cm²
